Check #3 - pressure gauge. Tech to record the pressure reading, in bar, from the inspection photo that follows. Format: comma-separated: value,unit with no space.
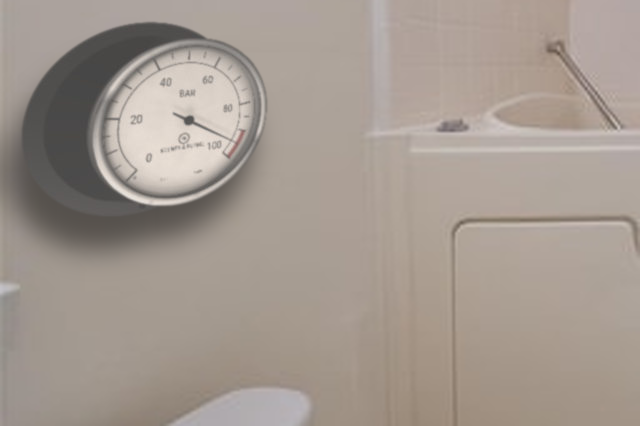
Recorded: 95,bar
